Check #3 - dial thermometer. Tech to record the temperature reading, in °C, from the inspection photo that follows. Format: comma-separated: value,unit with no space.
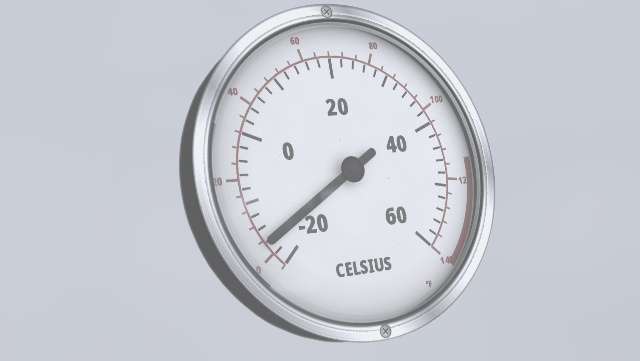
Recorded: -16,°C
